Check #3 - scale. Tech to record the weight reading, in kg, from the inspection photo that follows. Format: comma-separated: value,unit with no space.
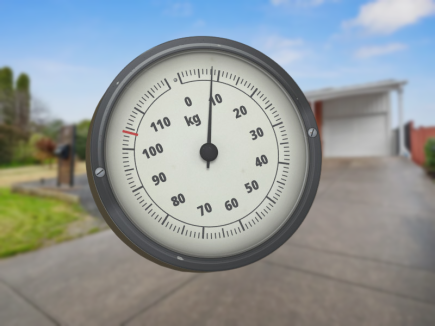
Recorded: 8,kg
